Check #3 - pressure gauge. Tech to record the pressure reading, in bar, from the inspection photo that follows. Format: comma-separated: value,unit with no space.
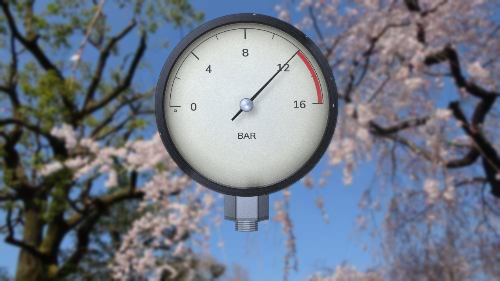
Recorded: 12,bar
